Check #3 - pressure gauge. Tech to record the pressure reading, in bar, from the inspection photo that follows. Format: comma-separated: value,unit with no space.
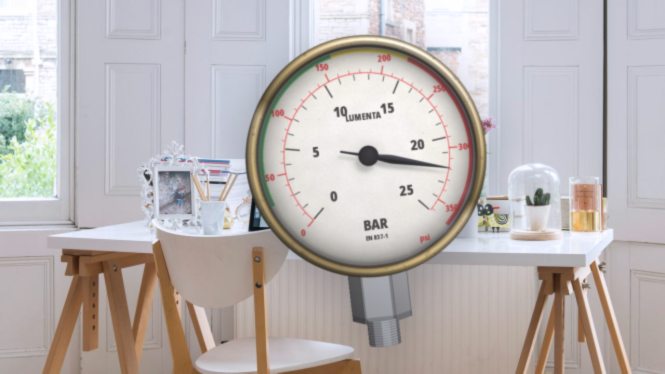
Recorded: 22,bar
